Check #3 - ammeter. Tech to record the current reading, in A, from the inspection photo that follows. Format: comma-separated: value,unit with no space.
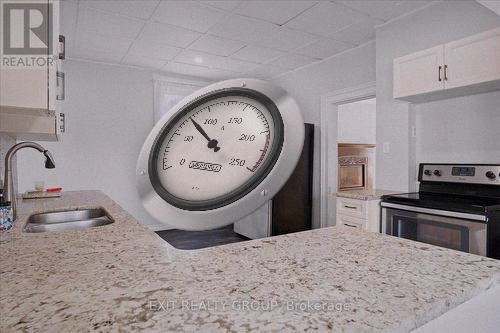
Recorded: 75,A
